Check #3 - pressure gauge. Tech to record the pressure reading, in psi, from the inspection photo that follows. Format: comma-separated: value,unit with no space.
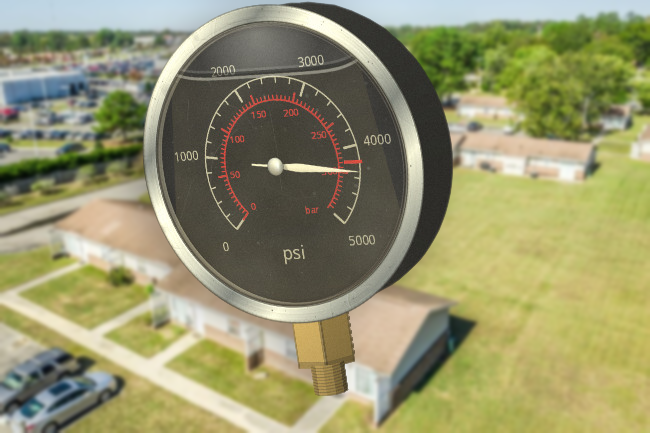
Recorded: 4300,psi
